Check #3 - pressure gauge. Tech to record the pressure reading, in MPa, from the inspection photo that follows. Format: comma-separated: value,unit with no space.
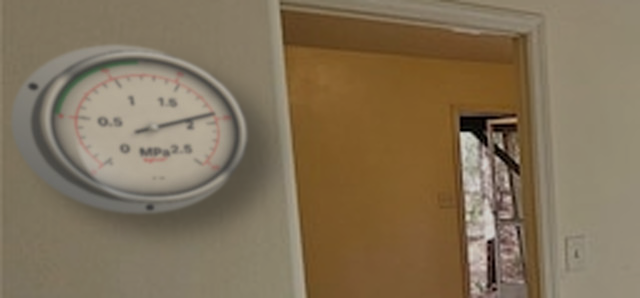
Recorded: 1.9,MPa
